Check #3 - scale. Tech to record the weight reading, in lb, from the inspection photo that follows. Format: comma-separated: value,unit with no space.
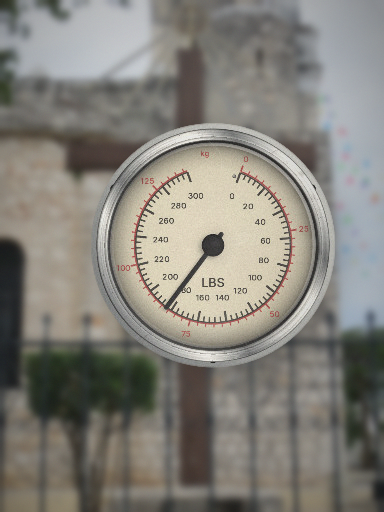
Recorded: 184,lb
